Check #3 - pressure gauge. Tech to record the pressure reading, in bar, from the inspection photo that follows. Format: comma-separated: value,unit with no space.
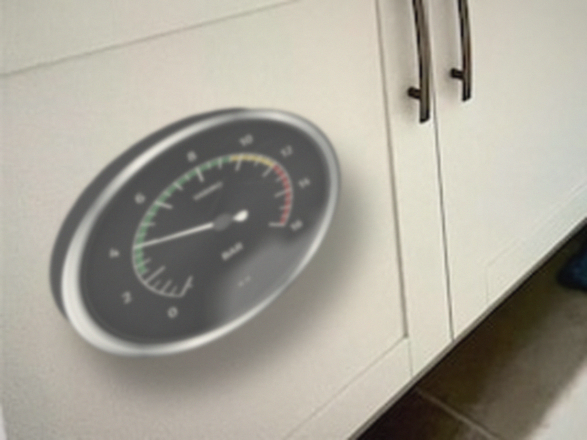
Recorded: 4,bar
